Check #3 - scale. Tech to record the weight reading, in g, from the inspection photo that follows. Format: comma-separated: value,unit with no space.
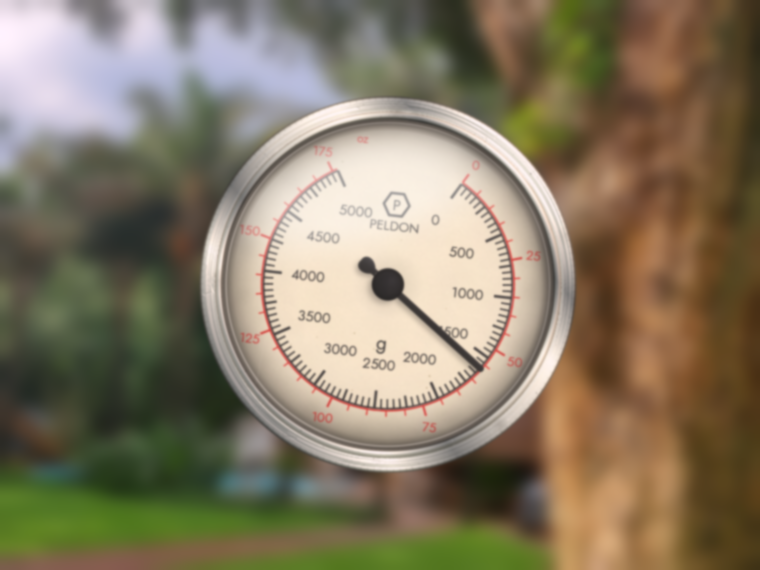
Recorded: 1600,g
